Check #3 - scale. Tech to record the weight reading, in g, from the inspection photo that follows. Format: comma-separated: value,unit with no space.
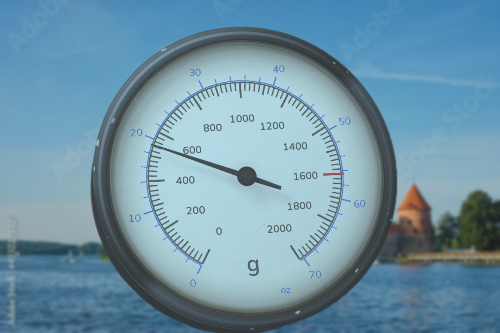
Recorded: 540,g
